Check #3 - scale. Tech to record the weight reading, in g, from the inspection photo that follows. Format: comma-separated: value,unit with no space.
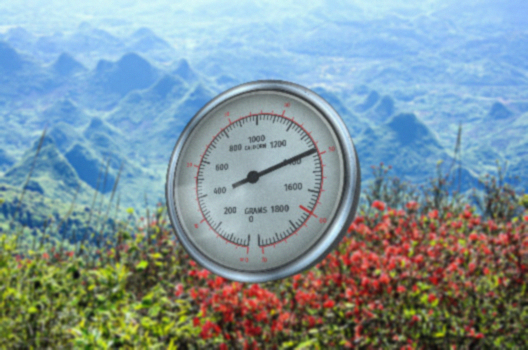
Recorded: 1400,g
